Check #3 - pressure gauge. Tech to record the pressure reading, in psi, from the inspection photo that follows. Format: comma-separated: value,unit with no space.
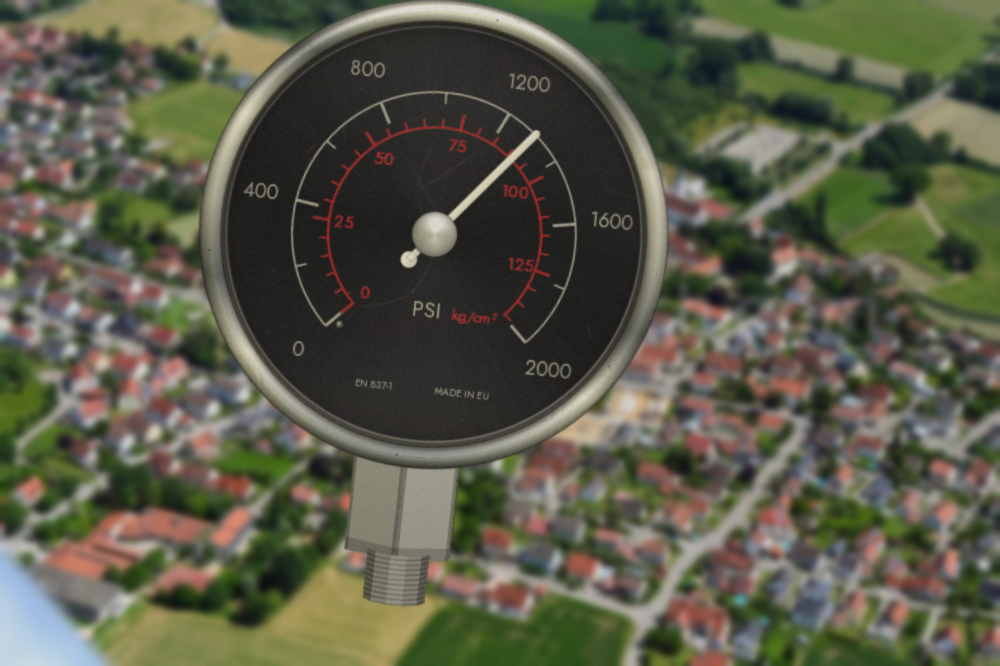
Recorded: 1300,psi
